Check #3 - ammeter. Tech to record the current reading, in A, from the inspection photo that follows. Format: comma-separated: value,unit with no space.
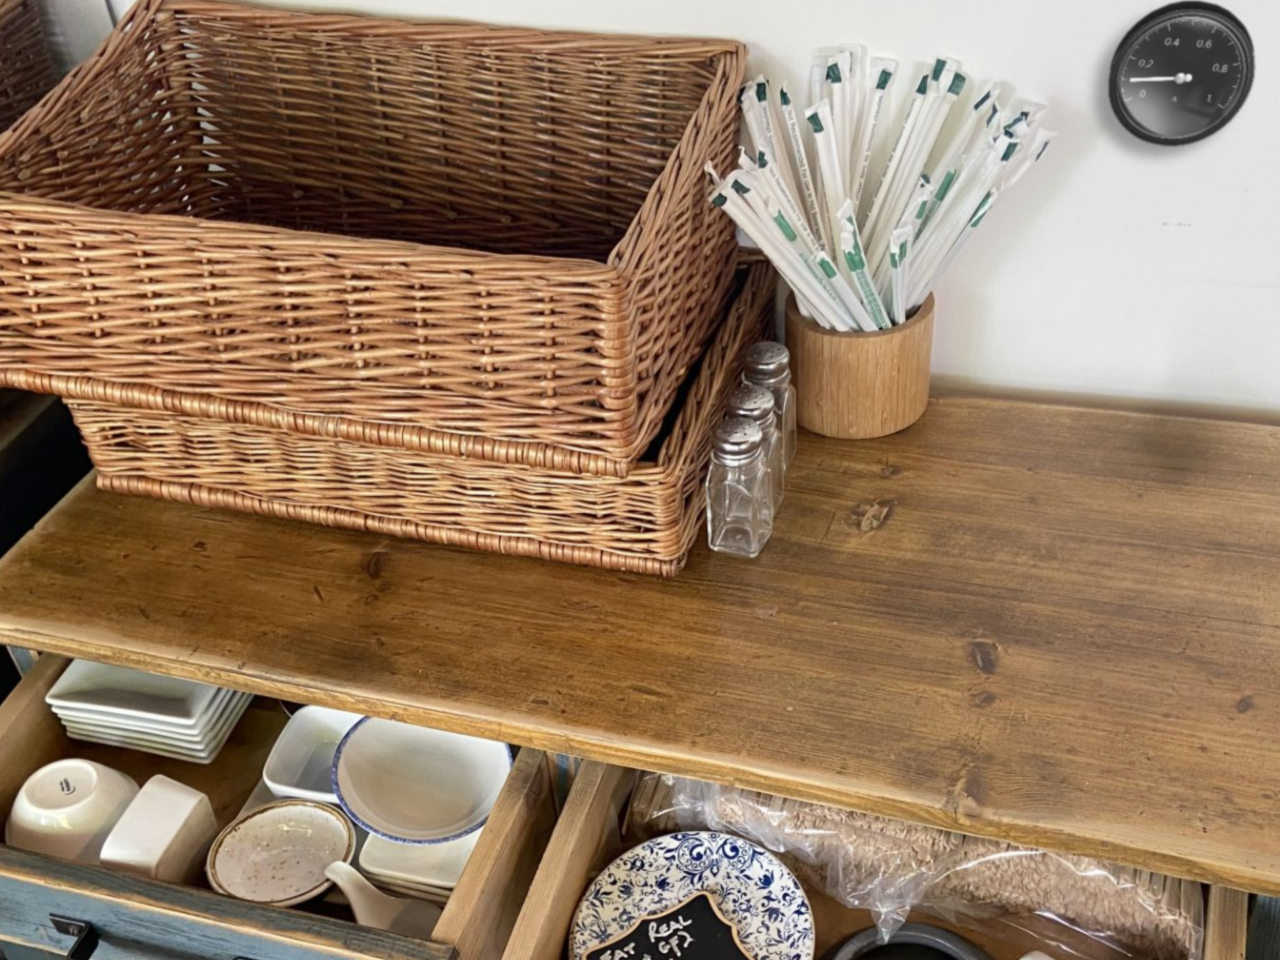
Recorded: 0.1,A
